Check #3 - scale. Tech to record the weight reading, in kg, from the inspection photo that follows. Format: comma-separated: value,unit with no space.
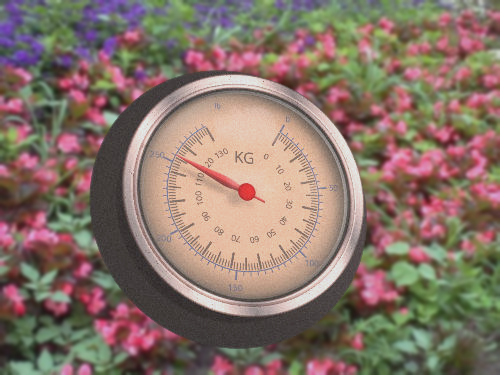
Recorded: 115,kg
